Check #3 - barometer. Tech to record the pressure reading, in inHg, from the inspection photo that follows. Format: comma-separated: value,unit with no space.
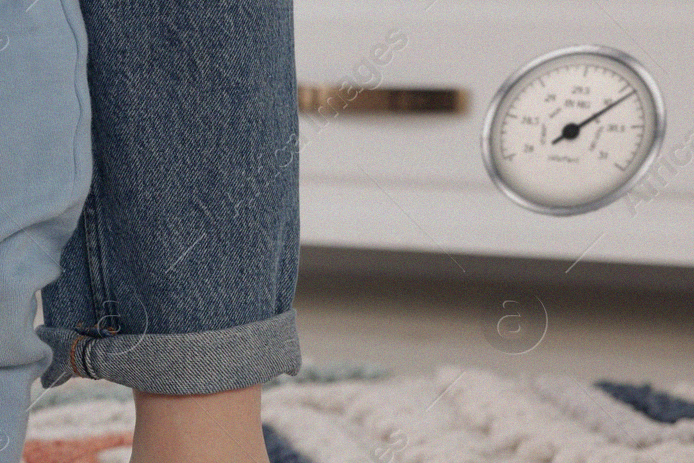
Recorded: 30.1,inHg
